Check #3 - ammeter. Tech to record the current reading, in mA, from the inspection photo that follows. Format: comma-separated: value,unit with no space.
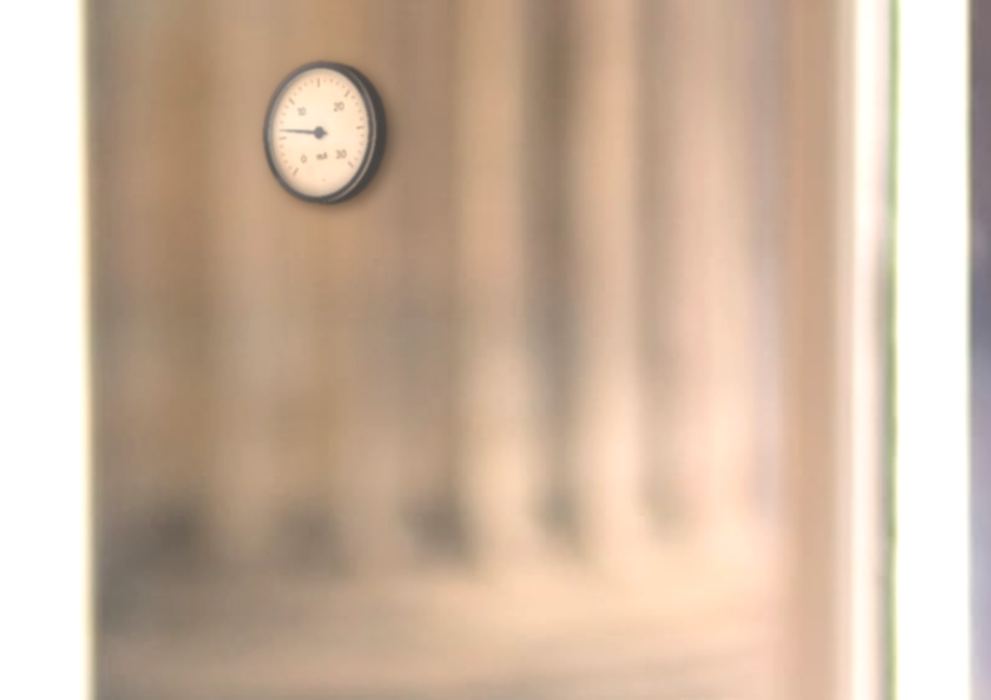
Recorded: 6,mA
